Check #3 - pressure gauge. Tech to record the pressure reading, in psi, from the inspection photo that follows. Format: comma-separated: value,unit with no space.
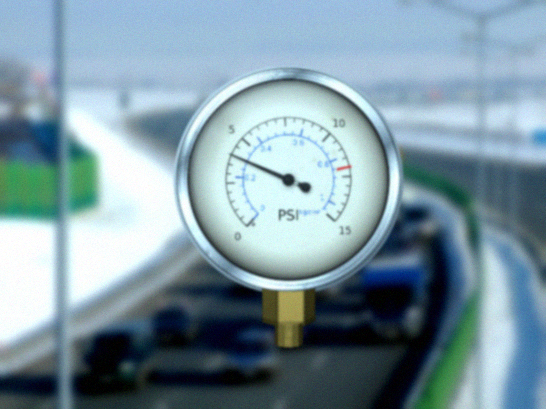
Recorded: 4,psi
